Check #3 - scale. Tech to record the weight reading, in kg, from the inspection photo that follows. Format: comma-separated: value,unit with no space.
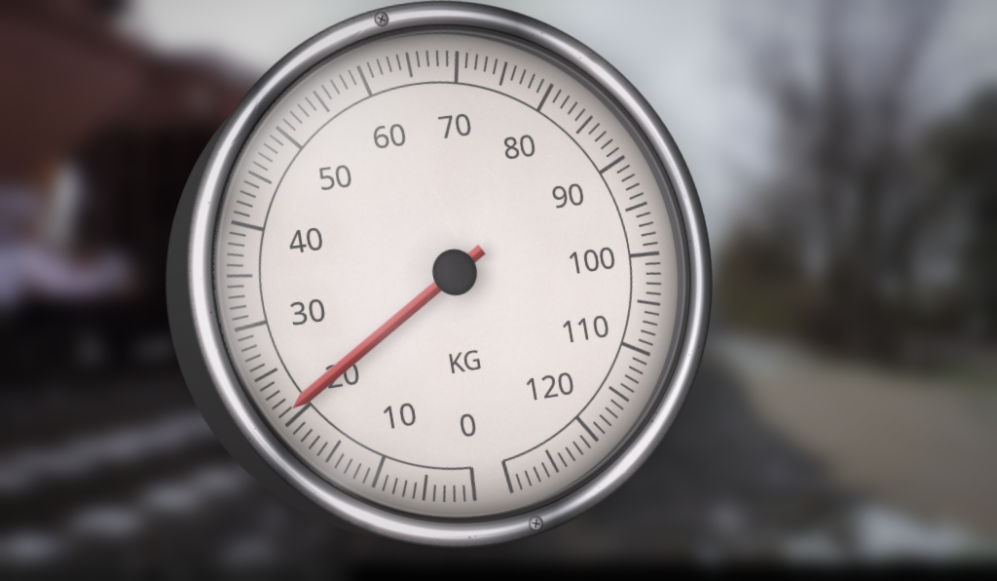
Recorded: 21,kg
